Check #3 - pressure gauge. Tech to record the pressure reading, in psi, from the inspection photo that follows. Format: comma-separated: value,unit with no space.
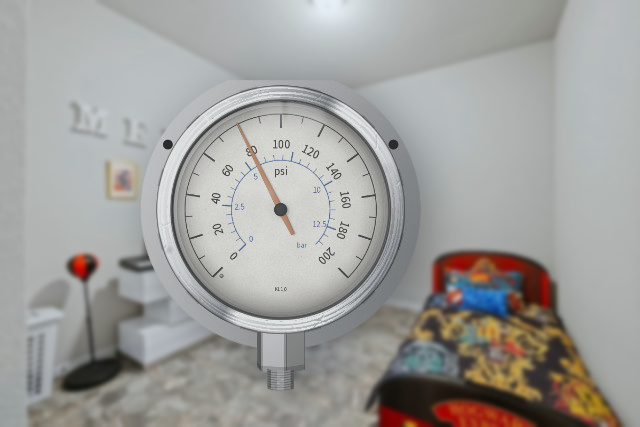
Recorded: 80,psi
